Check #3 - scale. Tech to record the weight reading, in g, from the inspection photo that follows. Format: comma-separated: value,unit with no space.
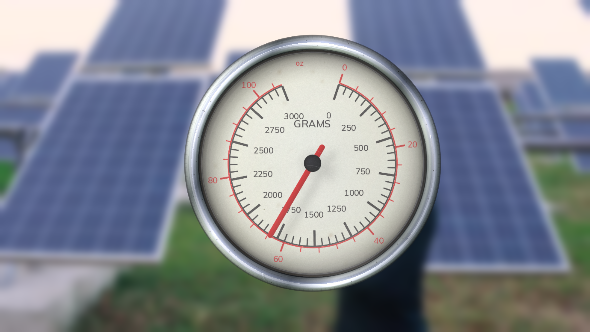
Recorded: 1800,g
